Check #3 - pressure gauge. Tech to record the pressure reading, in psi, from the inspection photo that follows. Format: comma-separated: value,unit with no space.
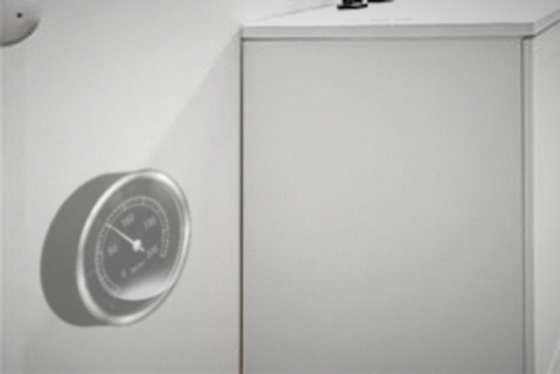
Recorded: 75,psi
